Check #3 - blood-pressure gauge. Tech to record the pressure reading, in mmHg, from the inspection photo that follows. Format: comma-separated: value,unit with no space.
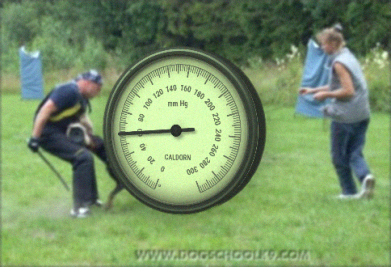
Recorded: 60,mmHg
